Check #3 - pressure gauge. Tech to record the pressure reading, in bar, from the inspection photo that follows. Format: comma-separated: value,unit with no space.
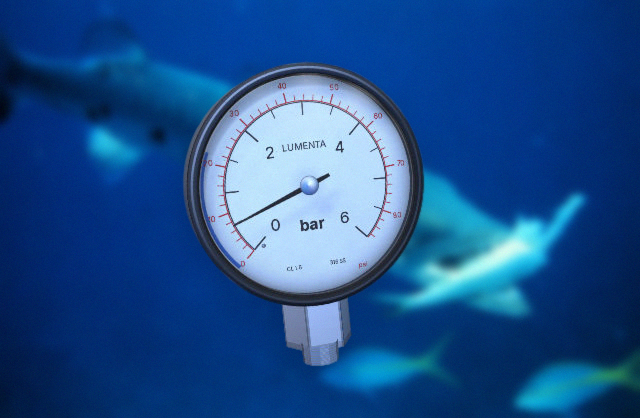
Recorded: 0.5,bar
